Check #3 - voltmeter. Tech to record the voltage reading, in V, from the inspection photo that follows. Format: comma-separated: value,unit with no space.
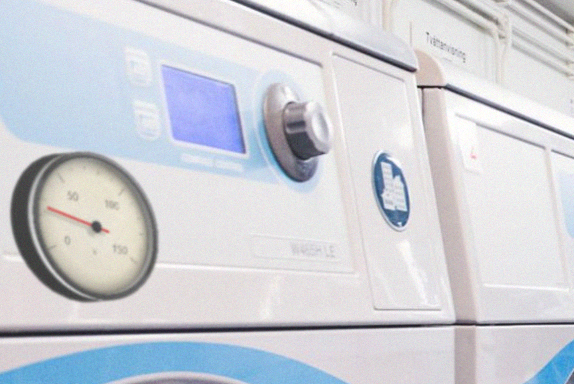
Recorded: 25,V
